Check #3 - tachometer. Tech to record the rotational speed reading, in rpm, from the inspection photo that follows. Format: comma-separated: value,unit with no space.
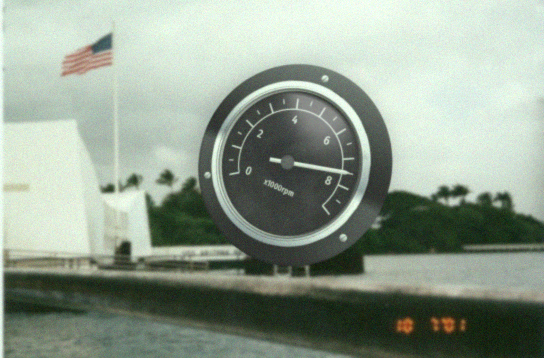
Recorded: 7500,rpm
